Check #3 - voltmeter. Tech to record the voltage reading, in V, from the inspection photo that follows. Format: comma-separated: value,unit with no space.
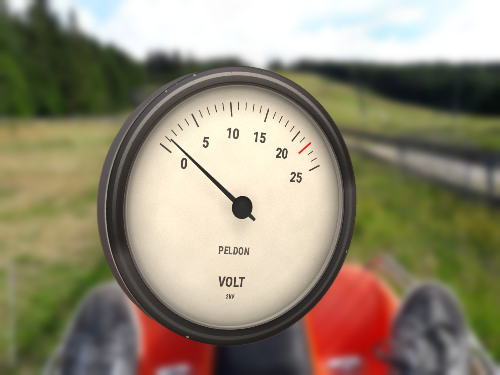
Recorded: 1,V
